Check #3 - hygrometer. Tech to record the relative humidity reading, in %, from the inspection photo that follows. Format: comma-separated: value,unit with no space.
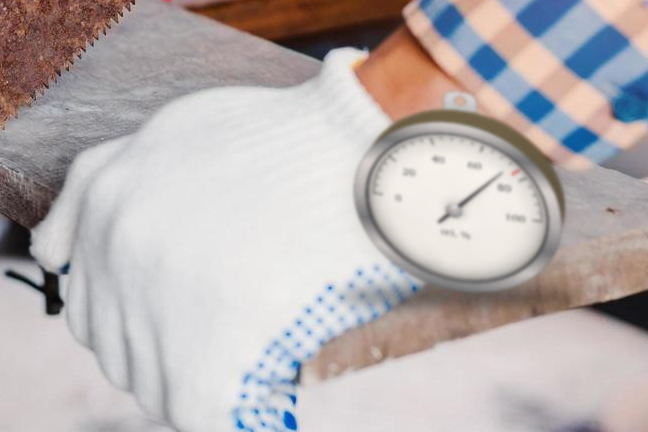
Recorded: 72,%
